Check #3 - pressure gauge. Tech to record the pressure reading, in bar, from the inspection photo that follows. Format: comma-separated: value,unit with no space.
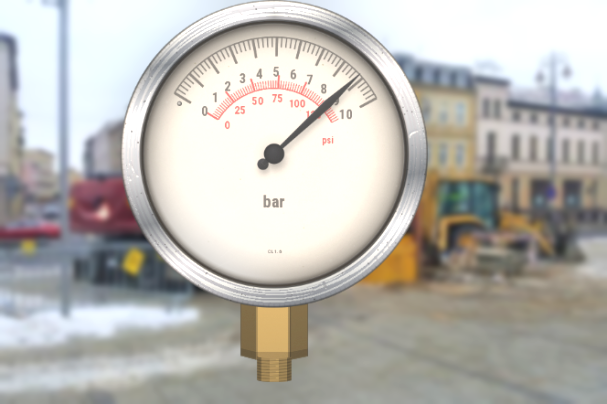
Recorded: 8.8,bar
